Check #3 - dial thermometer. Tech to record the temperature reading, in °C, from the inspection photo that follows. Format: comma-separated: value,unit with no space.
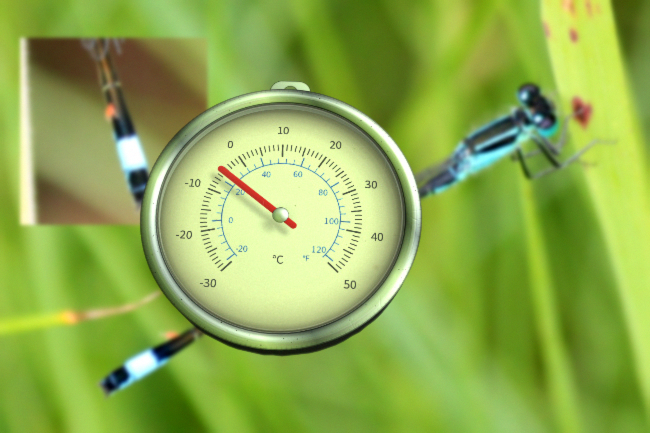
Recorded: -5,°C
